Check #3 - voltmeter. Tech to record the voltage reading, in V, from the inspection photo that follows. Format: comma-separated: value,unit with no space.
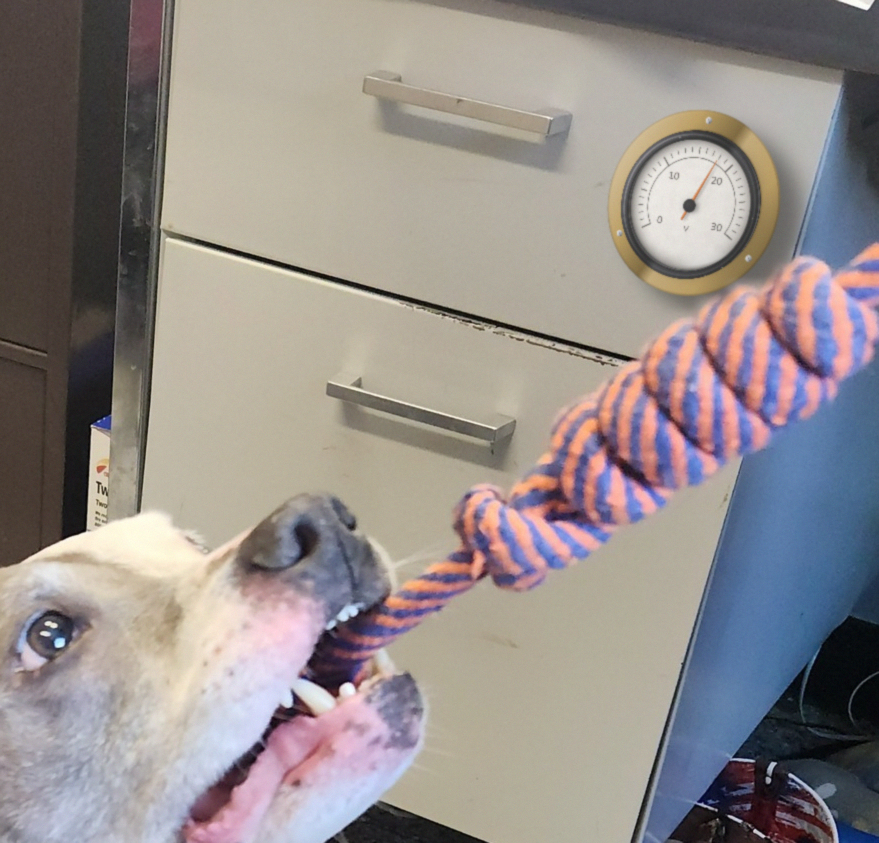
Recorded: 18,V
